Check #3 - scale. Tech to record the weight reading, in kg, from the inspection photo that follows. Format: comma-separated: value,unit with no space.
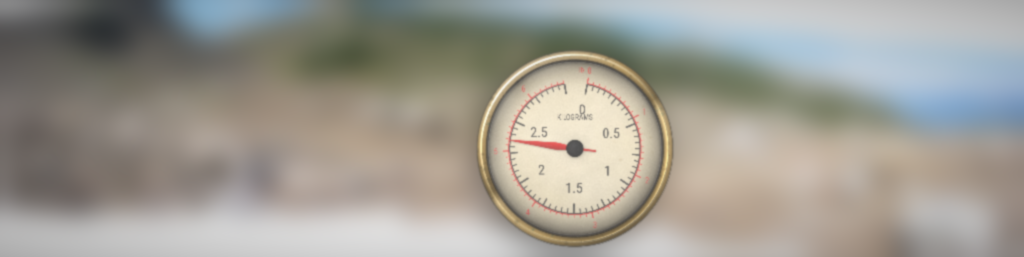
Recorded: 2.35,kg
